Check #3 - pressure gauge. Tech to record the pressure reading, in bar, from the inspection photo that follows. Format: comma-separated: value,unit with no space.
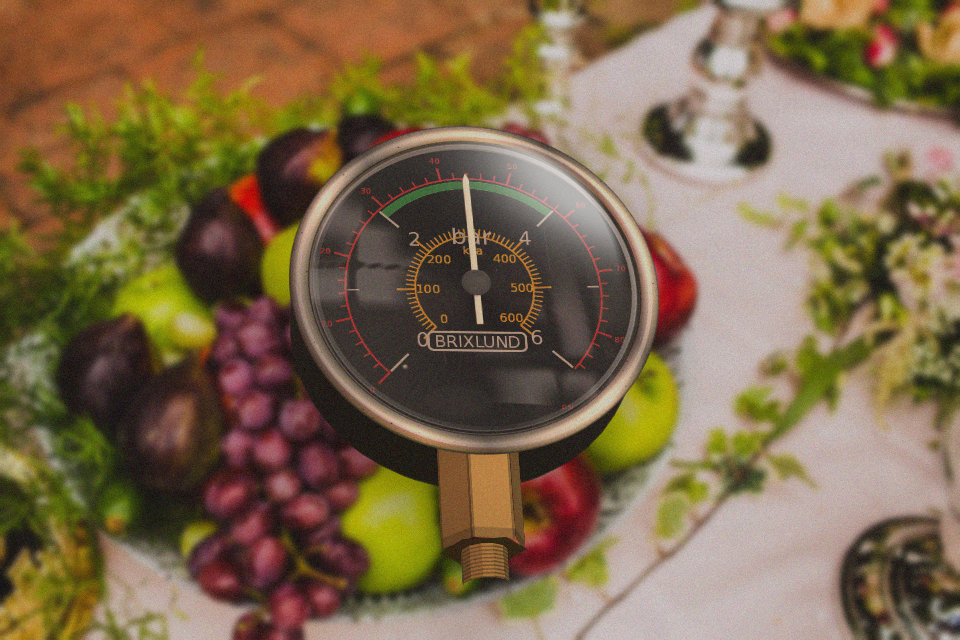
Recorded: 3,bar
